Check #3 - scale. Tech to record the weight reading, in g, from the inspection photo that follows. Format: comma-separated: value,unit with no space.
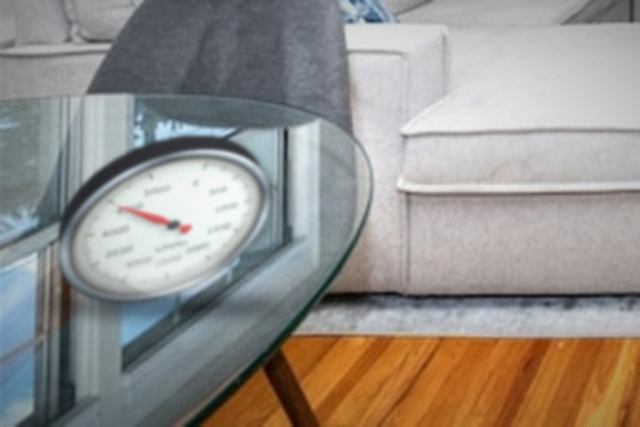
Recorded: 4500,g
